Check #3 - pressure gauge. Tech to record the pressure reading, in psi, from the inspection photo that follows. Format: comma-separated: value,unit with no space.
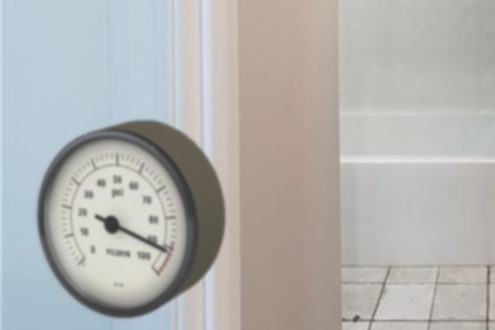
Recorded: 90,psi
